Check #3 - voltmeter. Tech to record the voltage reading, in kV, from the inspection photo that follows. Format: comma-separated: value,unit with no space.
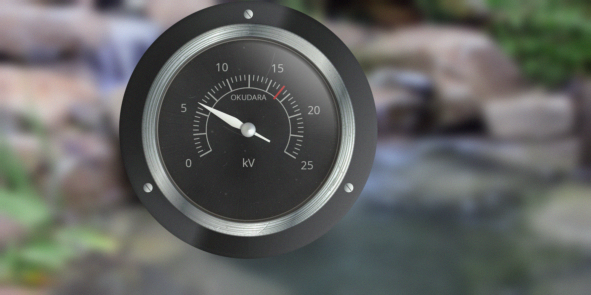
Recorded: 6,kV
